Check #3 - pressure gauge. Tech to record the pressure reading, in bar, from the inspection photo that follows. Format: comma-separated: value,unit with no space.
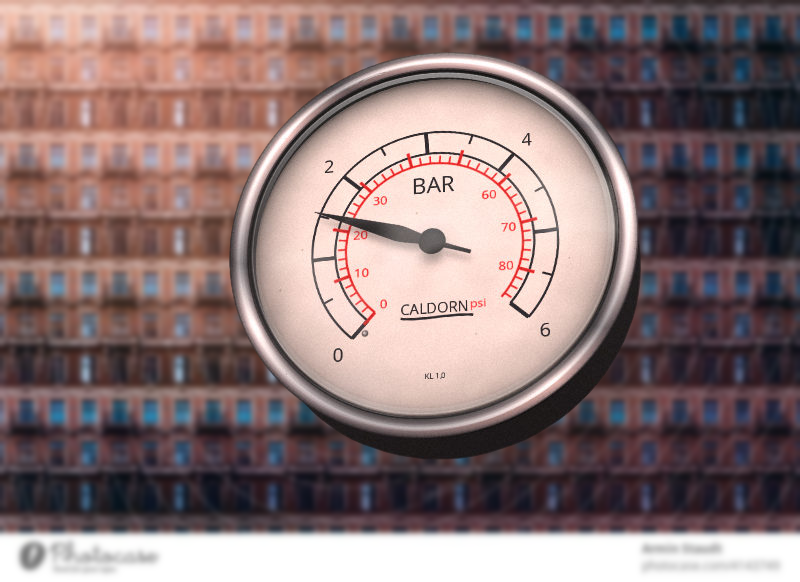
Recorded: 1.5,bar
